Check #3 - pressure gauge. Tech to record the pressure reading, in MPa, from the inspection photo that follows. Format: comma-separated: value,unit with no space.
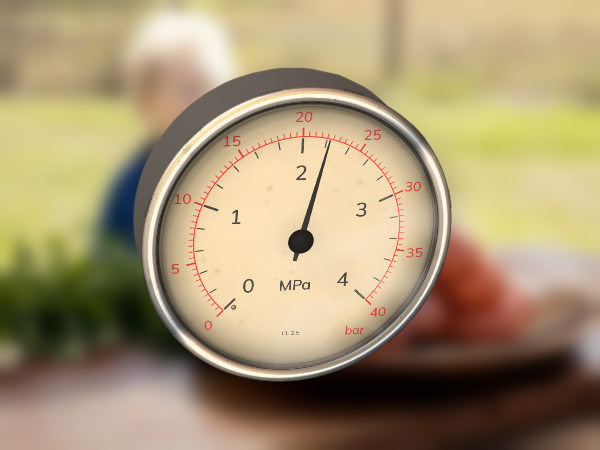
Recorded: 2.2,MPa
